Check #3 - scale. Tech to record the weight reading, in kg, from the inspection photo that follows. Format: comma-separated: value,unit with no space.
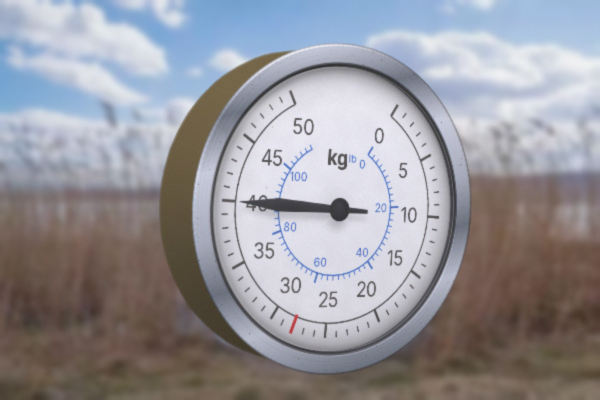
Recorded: 40,kg
